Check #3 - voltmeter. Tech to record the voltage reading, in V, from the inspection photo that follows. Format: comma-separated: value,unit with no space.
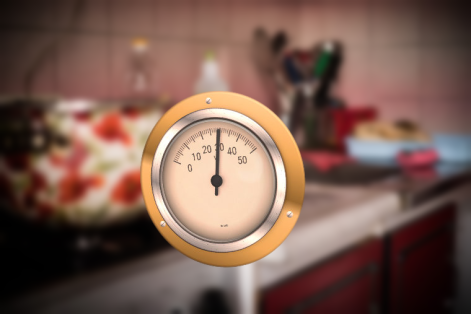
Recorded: 30,V
